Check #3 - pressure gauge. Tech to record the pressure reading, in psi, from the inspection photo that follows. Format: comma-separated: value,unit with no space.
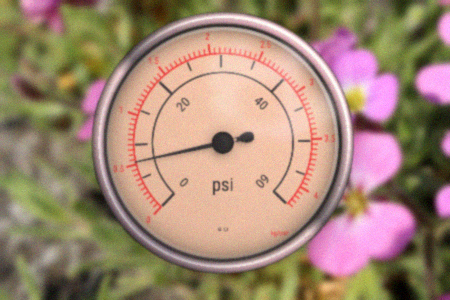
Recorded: 7.5,psi
